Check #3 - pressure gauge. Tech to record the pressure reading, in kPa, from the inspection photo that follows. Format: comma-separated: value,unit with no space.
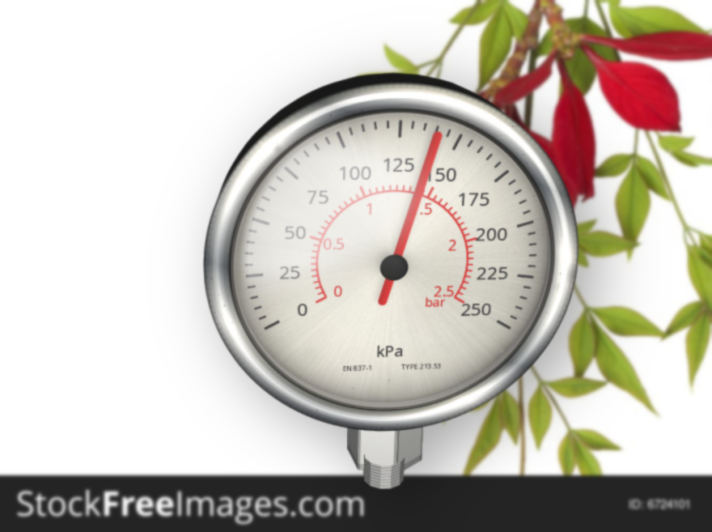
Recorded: 140,kPa
